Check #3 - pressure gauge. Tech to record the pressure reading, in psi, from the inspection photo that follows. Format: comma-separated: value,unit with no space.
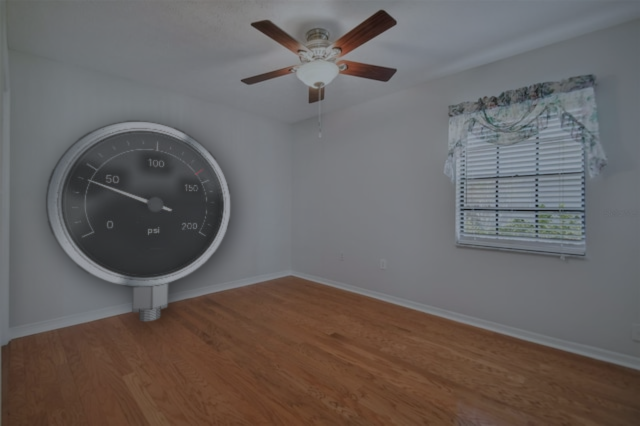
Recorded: 40,psi
